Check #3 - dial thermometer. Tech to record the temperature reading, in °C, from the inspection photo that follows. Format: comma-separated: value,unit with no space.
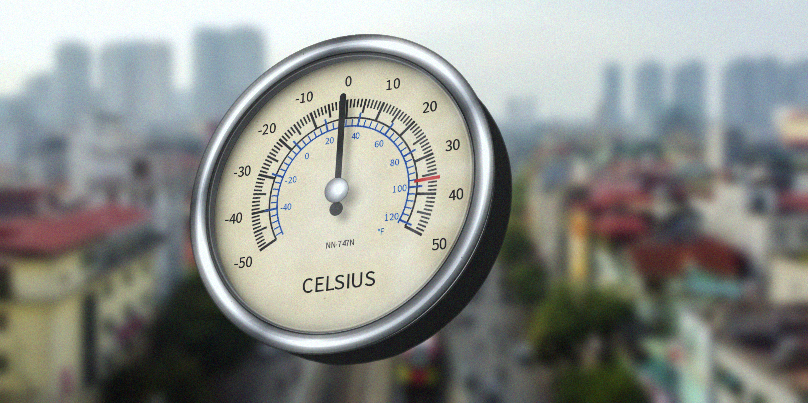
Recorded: 0,°C
